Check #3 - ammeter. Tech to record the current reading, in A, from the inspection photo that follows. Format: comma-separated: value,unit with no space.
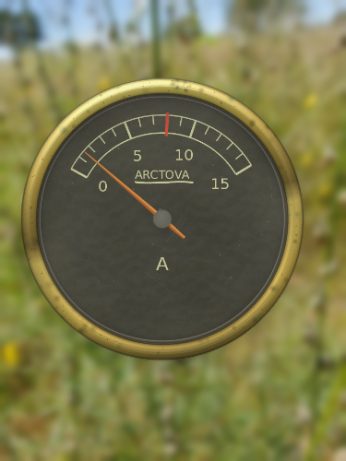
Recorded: 1.5,A
